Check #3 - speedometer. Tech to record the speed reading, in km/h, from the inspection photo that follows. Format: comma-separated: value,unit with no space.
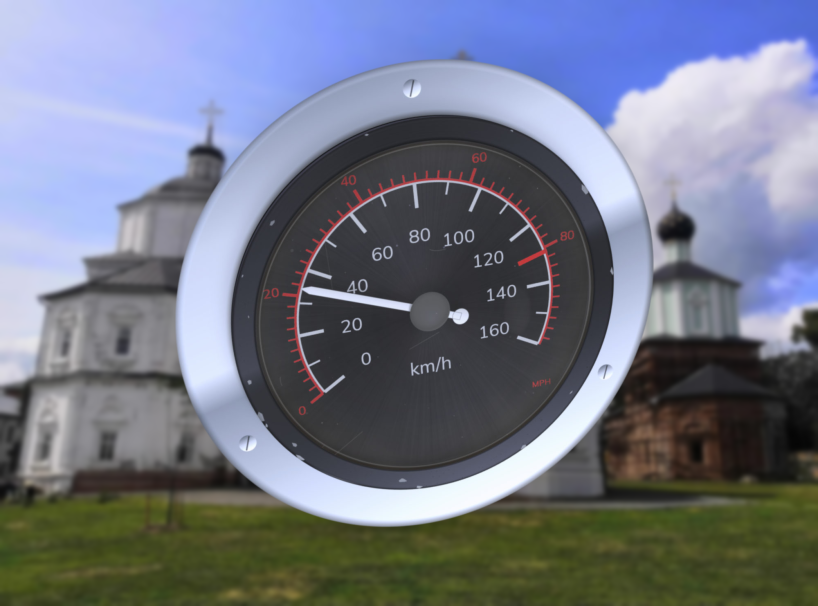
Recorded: 35,km/h
